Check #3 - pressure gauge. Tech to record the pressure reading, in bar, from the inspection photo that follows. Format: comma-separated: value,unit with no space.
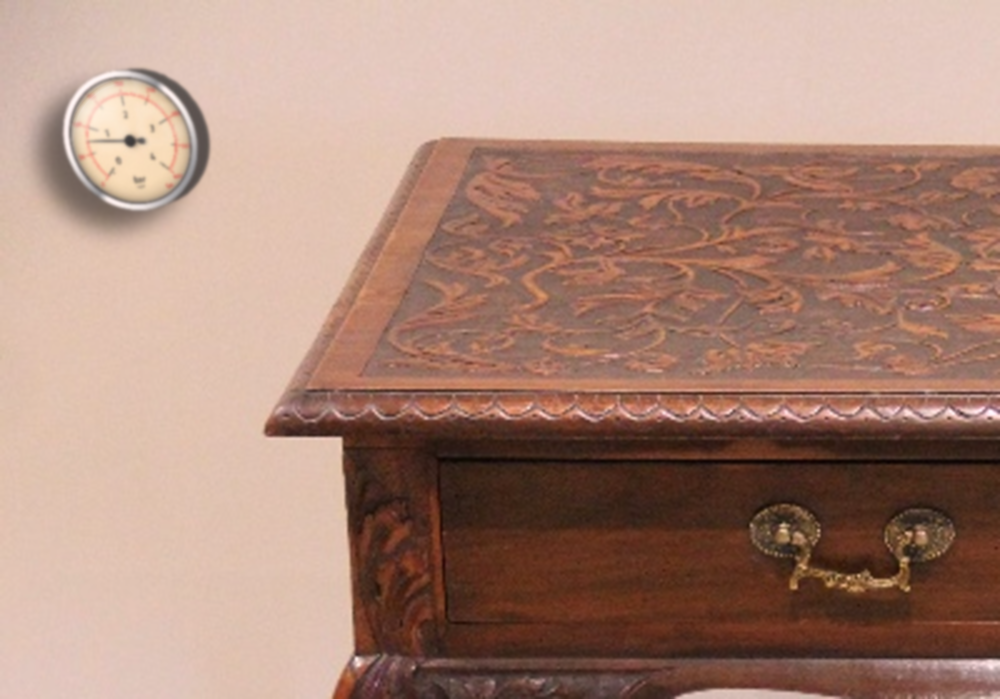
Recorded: 0.75,bar
